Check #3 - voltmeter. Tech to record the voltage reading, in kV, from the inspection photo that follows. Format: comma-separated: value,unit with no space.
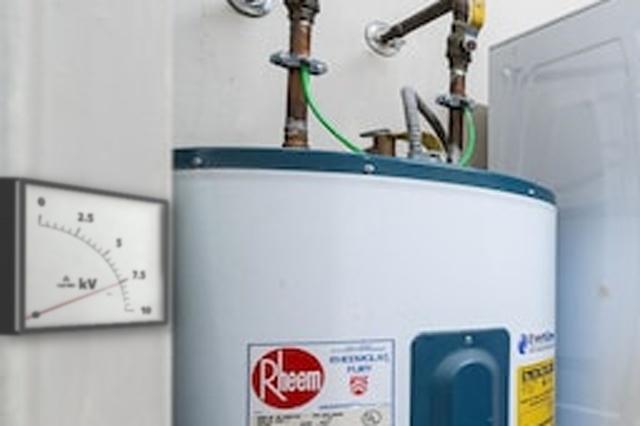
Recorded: 7.5,kV
